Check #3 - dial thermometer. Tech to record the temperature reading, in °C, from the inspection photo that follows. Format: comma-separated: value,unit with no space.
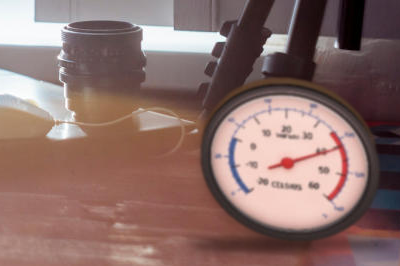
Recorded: 40,°C
